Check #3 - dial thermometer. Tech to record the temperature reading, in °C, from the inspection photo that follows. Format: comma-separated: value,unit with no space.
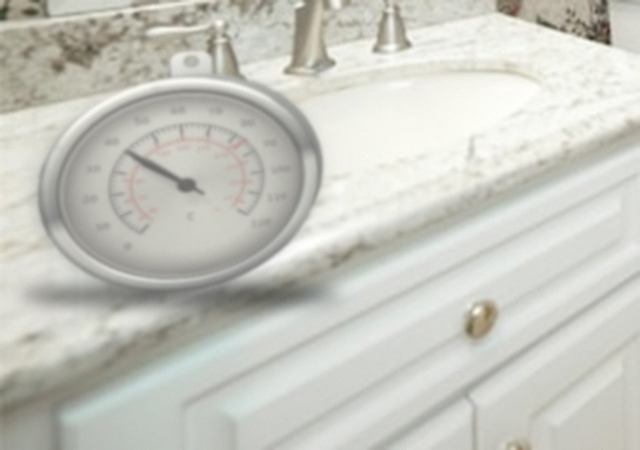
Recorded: 40,°C
